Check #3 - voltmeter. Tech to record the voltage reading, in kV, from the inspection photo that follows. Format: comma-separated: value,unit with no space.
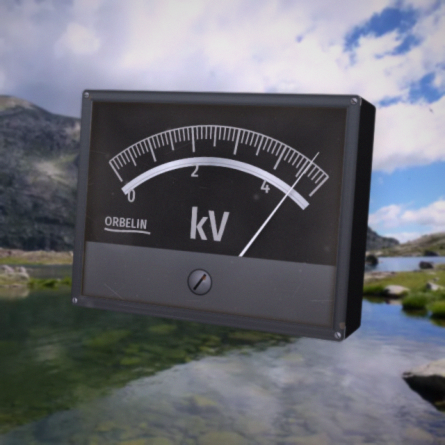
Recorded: 4.6,kV
